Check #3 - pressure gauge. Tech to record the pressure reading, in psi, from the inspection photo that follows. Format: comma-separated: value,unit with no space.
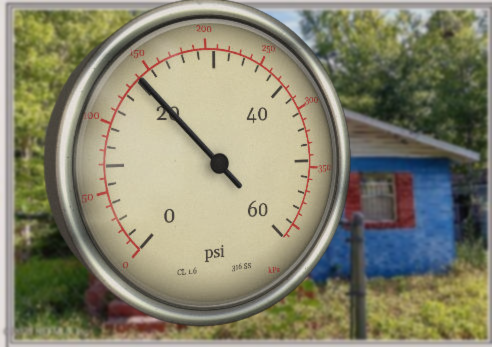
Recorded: 20,psi
